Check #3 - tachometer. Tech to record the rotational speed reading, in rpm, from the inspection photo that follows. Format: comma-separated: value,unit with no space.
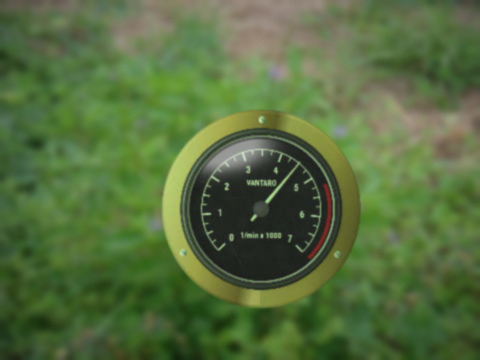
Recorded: 4500,rpm
